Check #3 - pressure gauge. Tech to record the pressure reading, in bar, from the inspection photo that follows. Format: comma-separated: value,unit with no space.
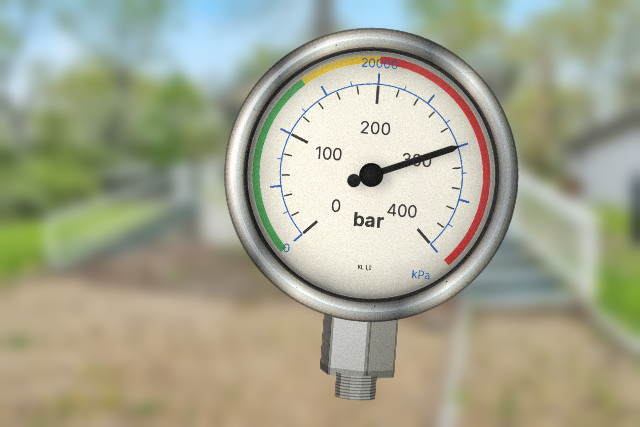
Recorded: 300,bar
